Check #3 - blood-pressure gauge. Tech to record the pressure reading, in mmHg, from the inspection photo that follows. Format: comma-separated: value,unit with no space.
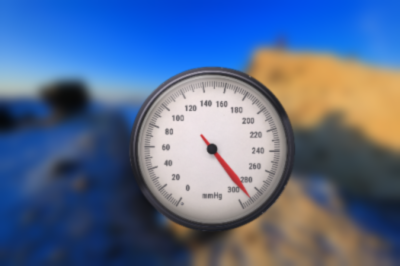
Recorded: 290,mmHg
